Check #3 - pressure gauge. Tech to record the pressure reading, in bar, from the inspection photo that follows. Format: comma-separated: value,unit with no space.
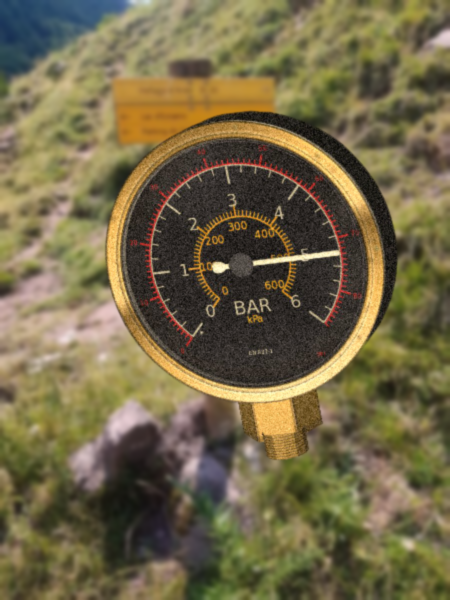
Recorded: 5,bar
